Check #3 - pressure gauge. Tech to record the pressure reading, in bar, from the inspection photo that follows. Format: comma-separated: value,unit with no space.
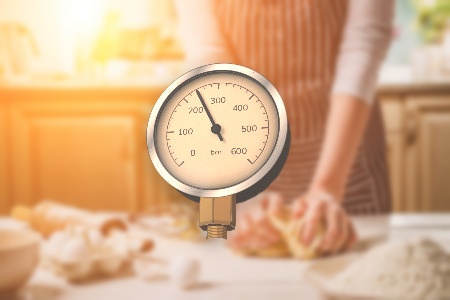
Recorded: 240,bar
